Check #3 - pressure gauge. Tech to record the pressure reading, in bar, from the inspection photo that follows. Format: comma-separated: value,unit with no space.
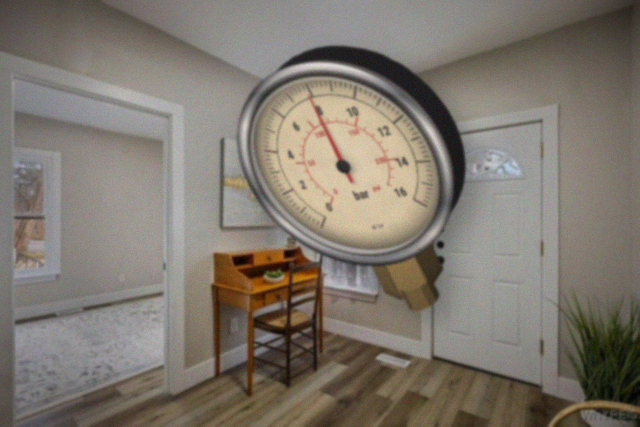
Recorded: 8,bar
